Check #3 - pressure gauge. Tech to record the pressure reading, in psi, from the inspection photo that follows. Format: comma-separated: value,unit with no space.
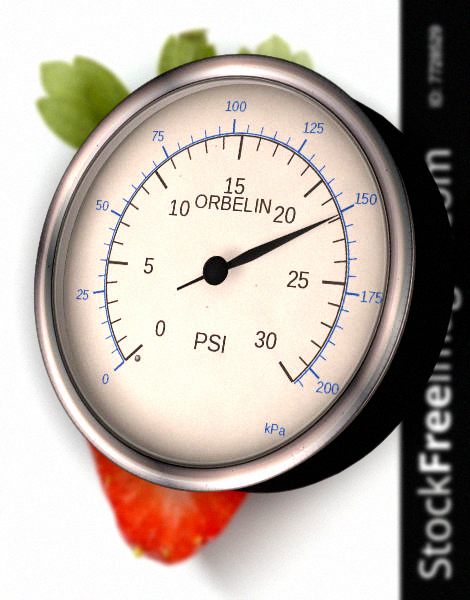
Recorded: 22,psi
